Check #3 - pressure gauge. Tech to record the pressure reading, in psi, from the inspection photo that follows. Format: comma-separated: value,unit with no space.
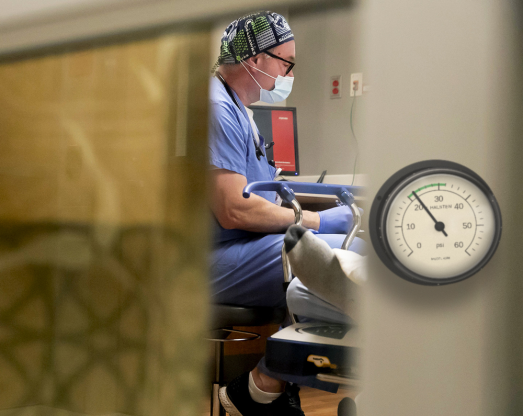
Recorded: 22,psi
